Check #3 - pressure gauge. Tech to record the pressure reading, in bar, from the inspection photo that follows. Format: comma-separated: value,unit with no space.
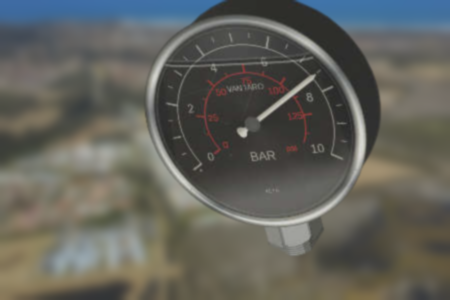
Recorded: 7.5,bar
